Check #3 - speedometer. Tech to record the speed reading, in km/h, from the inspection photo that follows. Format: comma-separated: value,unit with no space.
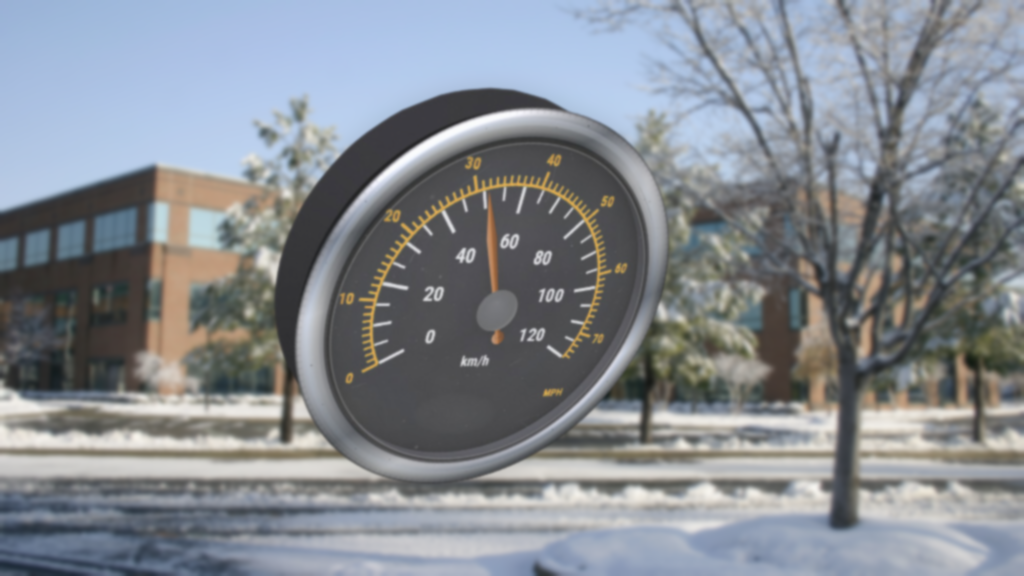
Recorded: 50,km/h
